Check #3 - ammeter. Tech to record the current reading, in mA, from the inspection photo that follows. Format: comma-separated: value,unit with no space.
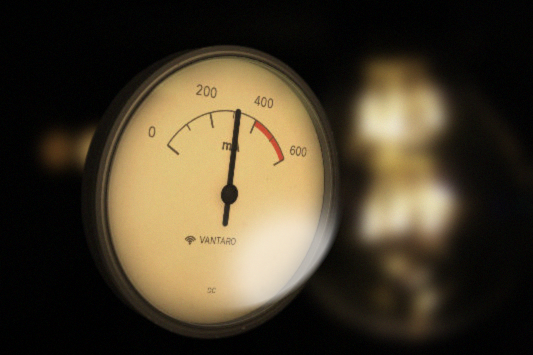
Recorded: 300,mA
